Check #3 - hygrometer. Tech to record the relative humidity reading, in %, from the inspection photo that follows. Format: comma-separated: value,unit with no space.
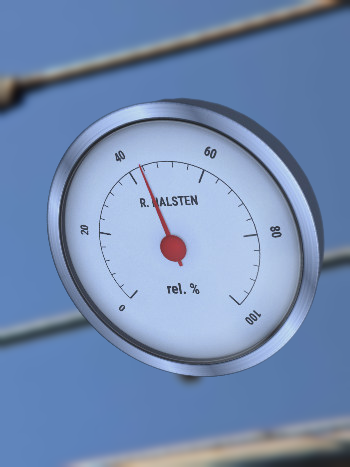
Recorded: 44,%
